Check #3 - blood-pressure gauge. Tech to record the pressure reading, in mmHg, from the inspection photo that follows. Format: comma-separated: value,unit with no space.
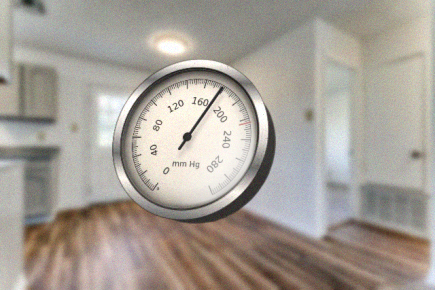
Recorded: 180,mmHg
